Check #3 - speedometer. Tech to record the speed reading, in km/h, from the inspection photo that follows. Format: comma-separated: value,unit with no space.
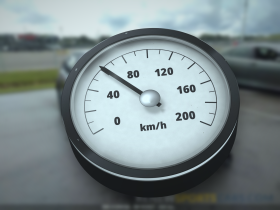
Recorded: 60,km/h
